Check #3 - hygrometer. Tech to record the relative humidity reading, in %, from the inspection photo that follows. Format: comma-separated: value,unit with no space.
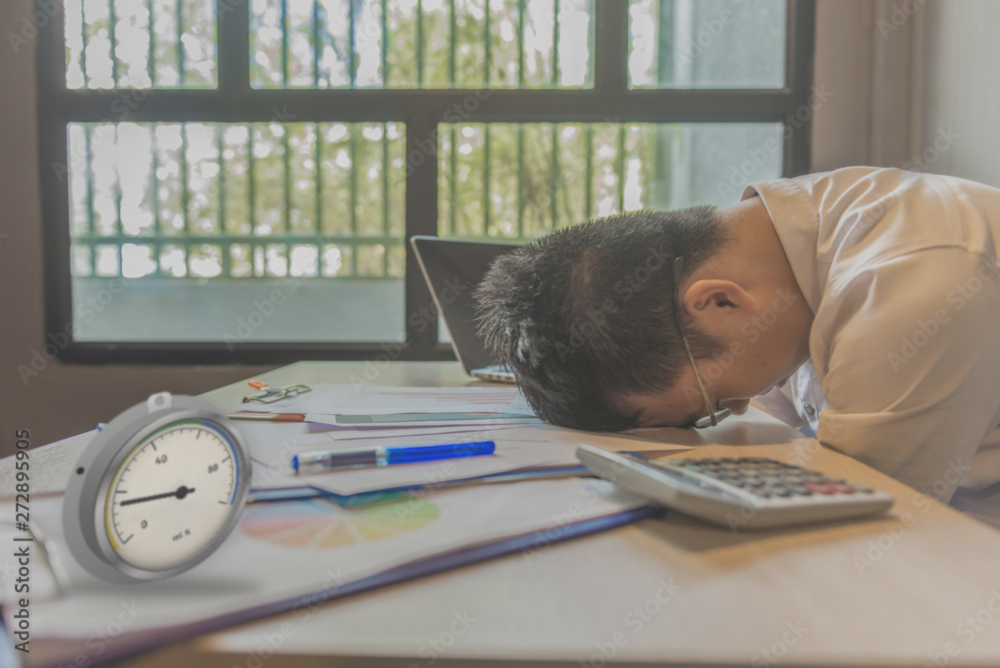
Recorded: 16,%
